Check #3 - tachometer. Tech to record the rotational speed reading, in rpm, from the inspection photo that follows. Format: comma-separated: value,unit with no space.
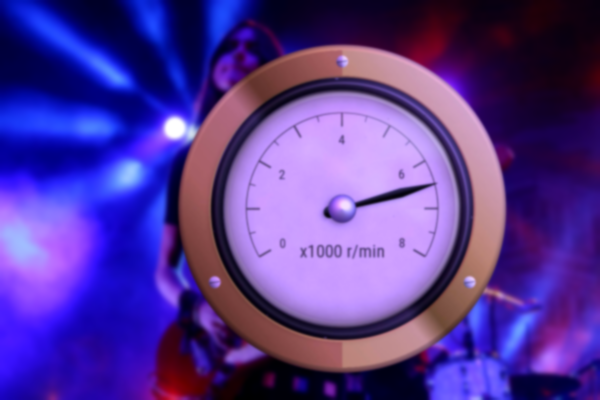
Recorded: 6500,rpm
